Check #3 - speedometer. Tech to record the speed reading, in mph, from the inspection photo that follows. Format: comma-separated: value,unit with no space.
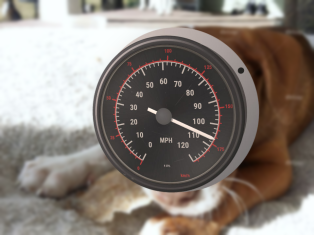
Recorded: 106,mph
